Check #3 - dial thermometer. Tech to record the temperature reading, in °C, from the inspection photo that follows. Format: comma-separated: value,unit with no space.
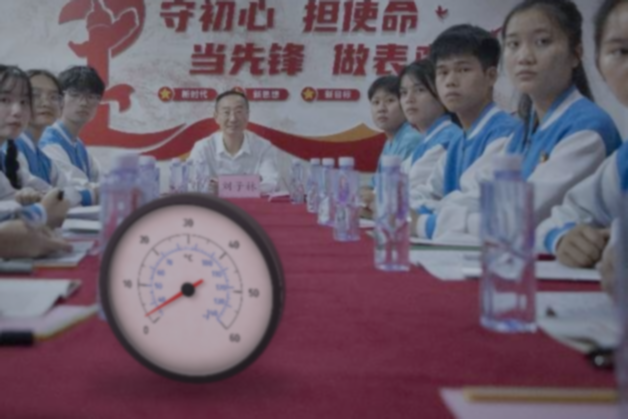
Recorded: 2.5,°C
